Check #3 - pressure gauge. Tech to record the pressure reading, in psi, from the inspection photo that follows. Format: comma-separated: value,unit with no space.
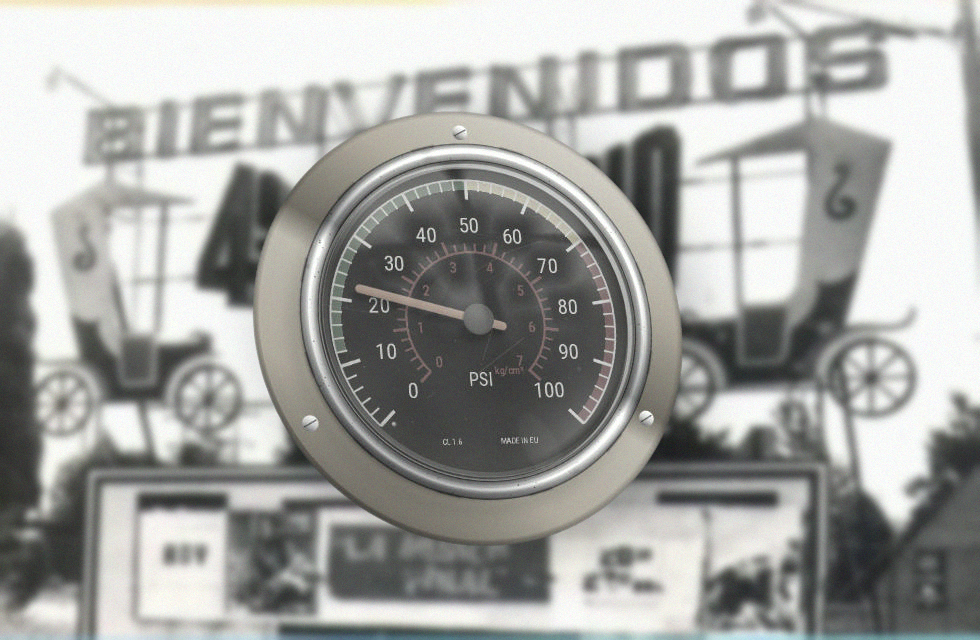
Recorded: 22,psi
